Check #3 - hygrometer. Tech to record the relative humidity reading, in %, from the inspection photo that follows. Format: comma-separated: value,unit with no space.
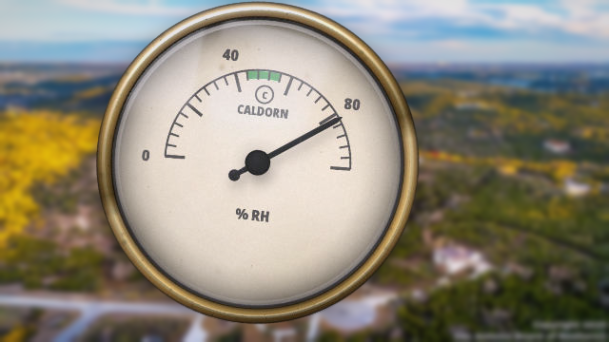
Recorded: 82,%
